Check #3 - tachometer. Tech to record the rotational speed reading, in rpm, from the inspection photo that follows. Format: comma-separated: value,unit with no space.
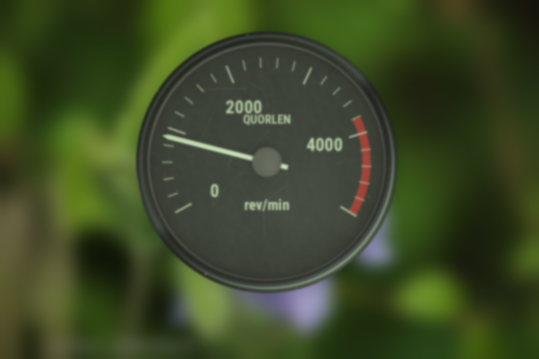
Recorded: 900,rpm
